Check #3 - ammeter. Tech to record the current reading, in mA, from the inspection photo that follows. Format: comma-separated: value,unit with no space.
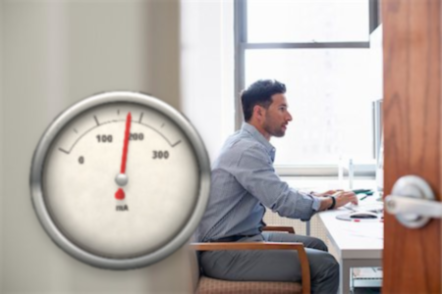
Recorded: 175,mA
